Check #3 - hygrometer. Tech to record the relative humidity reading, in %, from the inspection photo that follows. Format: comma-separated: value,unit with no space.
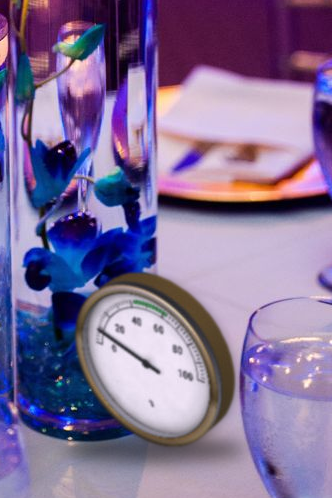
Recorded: 10,%
